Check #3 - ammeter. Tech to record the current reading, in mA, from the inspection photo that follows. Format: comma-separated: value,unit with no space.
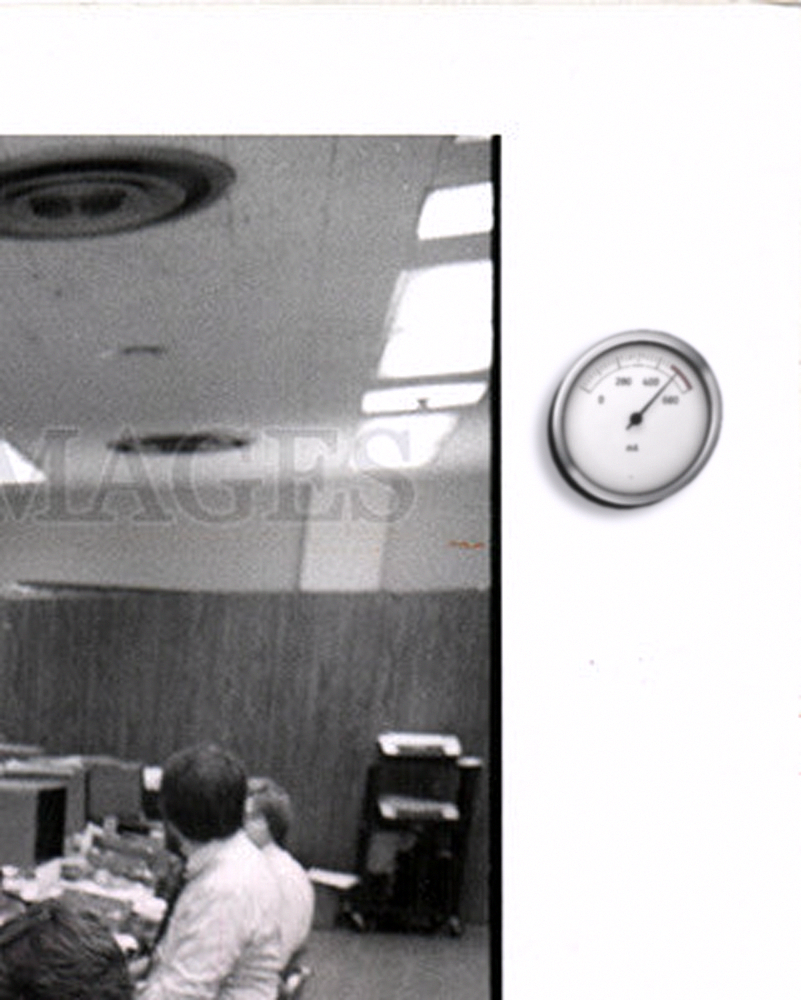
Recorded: 500,mA
